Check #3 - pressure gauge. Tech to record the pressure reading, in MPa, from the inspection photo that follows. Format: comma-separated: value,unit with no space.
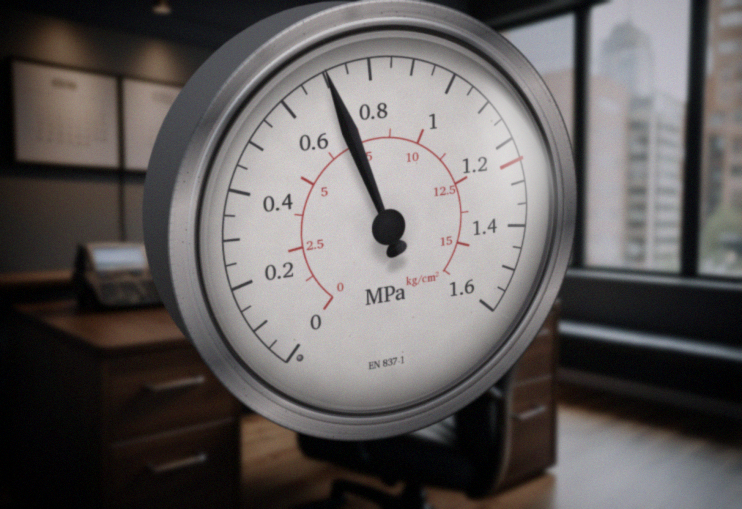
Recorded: 0.7,MPa
